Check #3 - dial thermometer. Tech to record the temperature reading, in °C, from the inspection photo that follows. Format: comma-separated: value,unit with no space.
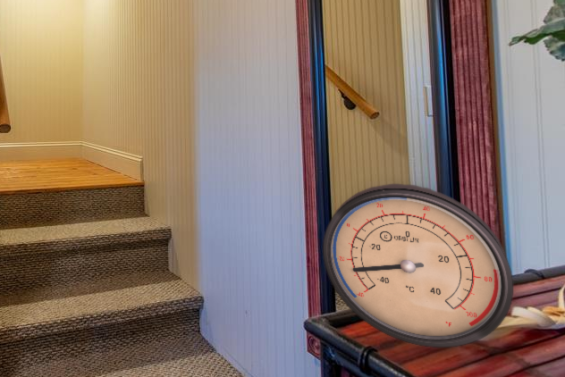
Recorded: -32,°C
